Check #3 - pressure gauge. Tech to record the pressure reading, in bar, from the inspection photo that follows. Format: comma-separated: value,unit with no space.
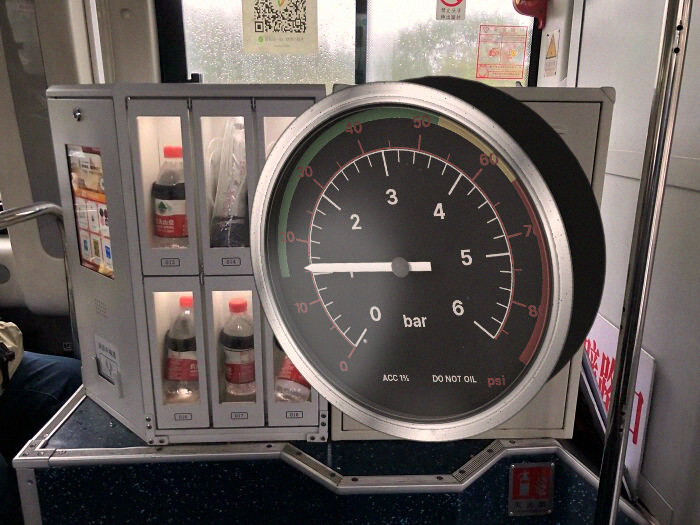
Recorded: 1.1,bar
